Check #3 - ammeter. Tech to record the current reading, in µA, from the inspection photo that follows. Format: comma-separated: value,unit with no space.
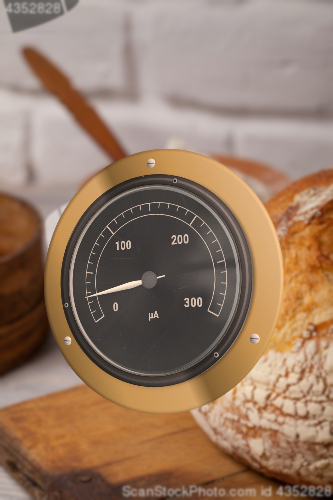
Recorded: 25,µA
